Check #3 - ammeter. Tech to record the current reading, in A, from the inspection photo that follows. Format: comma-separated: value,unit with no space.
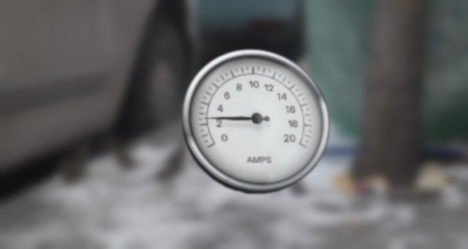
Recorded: 2.5,A
